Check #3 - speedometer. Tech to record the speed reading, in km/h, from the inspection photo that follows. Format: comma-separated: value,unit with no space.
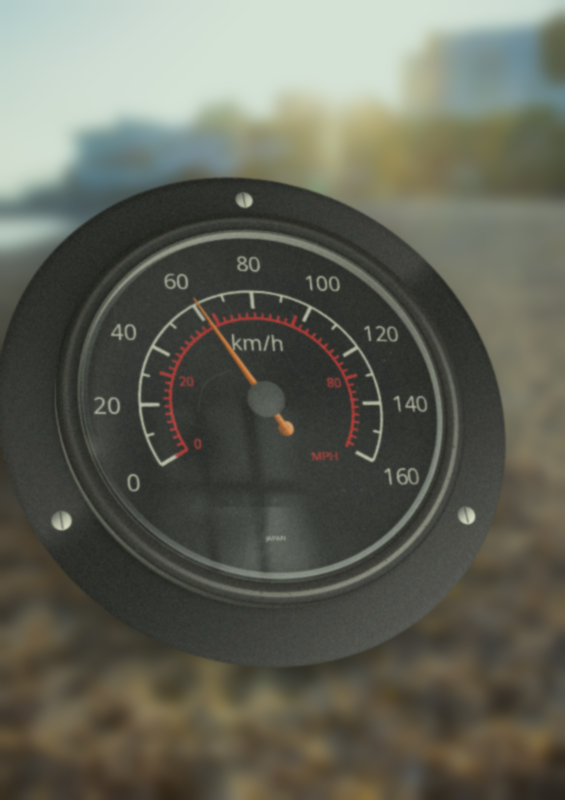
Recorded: 60,km/h
